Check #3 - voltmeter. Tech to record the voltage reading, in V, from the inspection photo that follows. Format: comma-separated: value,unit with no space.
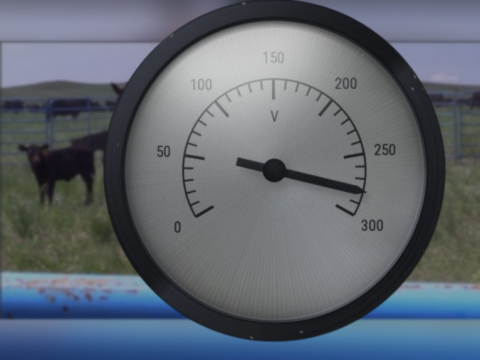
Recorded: 280,V
